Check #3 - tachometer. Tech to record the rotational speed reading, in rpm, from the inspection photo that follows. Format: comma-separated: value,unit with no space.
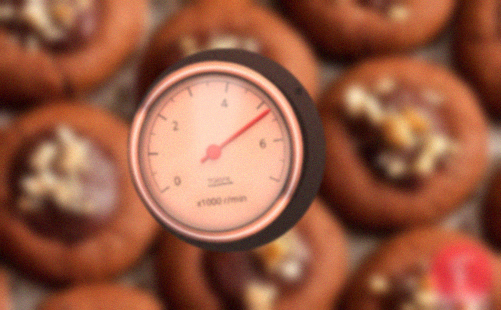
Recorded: 5250,rpm
